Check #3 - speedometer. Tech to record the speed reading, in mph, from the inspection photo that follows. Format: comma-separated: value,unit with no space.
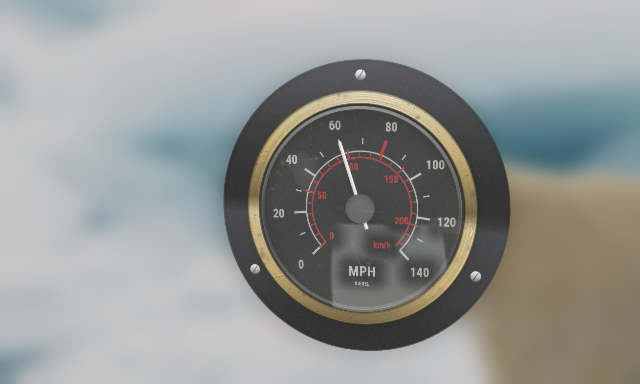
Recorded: 60,mph
